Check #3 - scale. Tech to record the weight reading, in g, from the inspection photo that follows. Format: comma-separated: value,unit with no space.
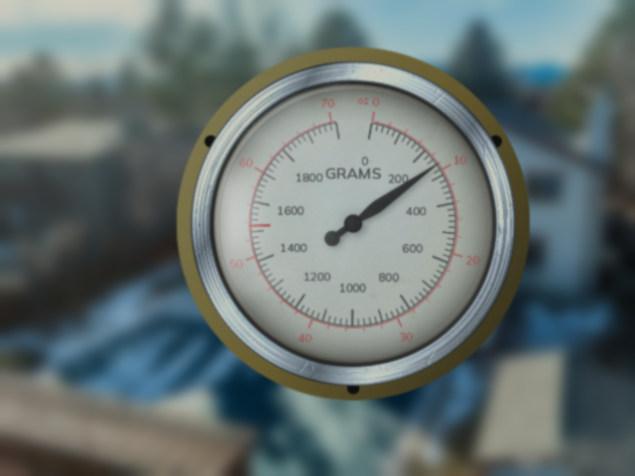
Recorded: 260,g
